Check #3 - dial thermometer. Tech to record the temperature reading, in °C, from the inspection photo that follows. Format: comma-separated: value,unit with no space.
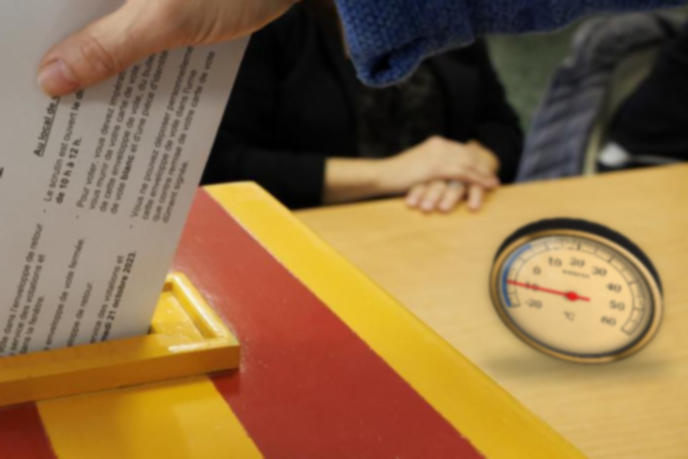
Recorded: -10,°C
